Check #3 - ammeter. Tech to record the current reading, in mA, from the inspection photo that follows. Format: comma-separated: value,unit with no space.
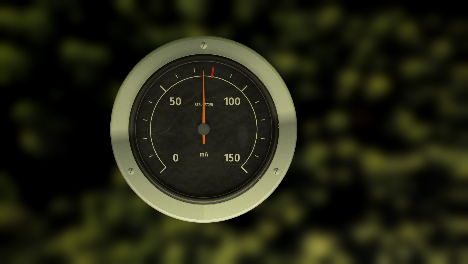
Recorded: 75,mA
